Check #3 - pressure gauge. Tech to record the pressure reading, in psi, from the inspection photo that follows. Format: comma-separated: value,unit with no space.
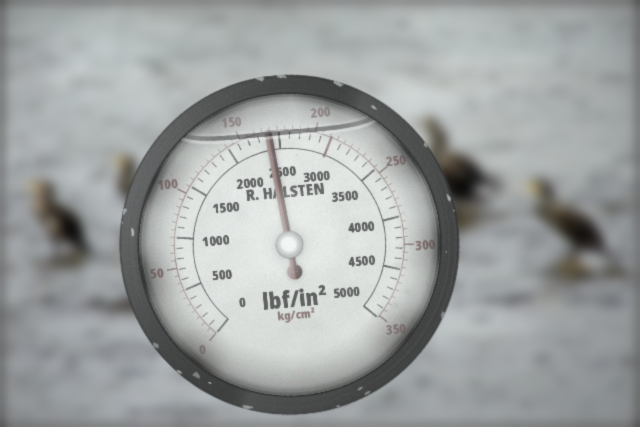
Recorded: 2400,psi
